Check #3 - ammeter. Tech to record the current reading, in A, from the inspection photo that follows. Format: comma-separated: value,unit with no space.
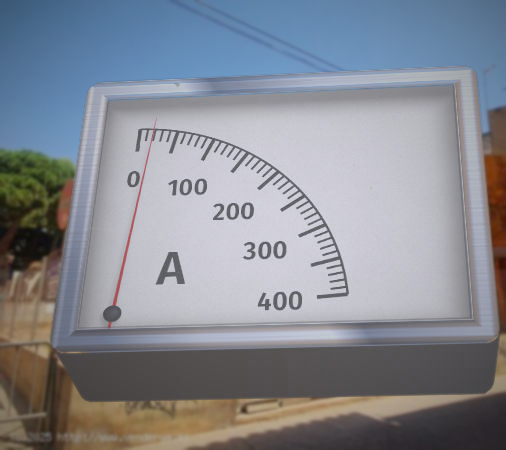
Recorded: 20,A
